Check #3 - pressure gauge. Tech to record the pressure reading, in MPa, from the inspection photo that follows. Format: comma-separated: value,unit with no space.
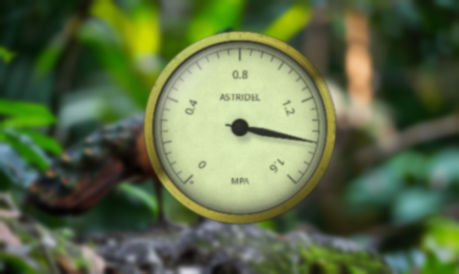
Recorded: 1.4,MPa
